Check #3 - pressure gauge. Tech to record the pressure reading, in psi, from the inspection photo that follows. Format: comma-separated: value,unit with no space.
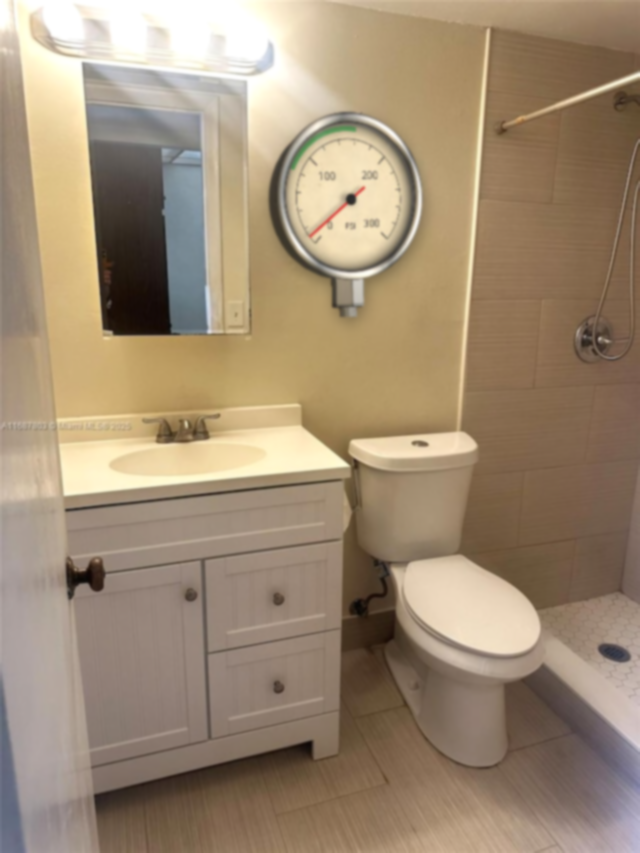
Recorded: 10,psi
